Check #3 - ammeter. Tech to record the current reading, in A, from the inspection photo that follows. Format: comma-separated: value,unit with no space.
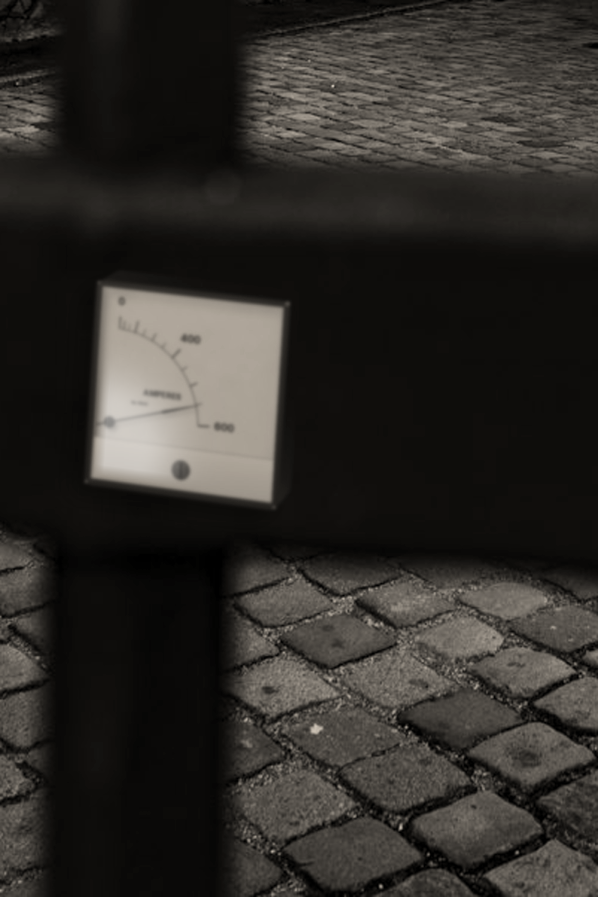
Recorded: 550,A
